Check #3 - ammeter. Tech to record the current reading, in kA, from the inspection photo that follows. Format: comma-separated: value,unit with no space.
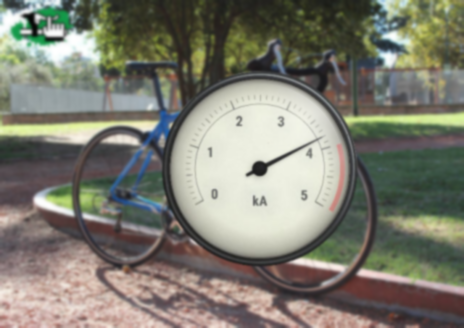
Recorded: 3.8,kA
